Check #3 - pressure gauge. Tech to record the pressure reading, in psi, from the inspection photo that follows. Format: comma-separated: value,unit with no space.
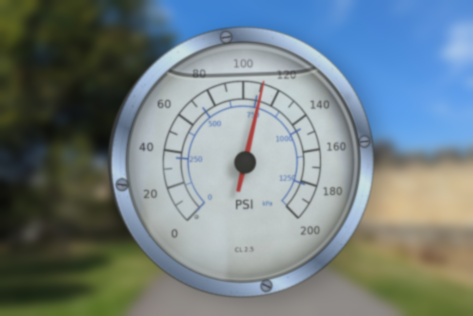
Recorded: 110,psi
